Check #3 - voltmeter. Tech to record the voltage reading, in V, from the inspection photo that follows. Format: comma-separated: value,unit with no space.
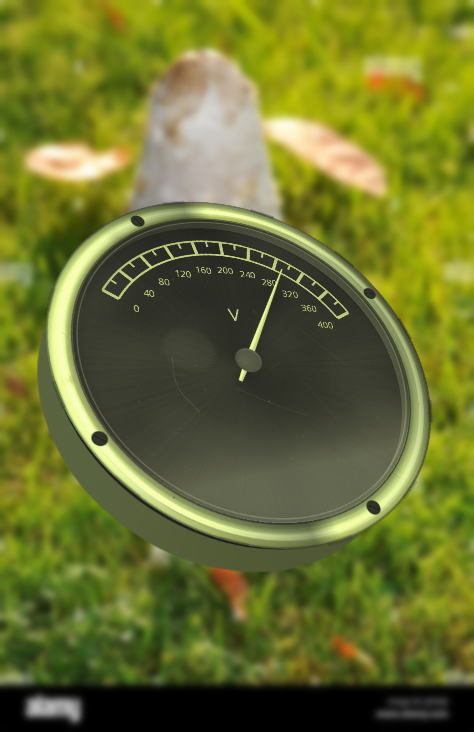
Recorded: 290,V
